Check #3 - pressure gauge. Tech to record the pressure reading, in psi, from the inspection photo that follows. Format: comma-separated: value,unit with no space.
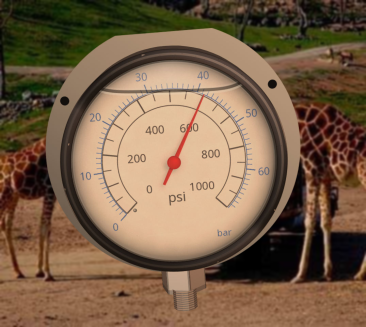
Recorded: 600,psi
